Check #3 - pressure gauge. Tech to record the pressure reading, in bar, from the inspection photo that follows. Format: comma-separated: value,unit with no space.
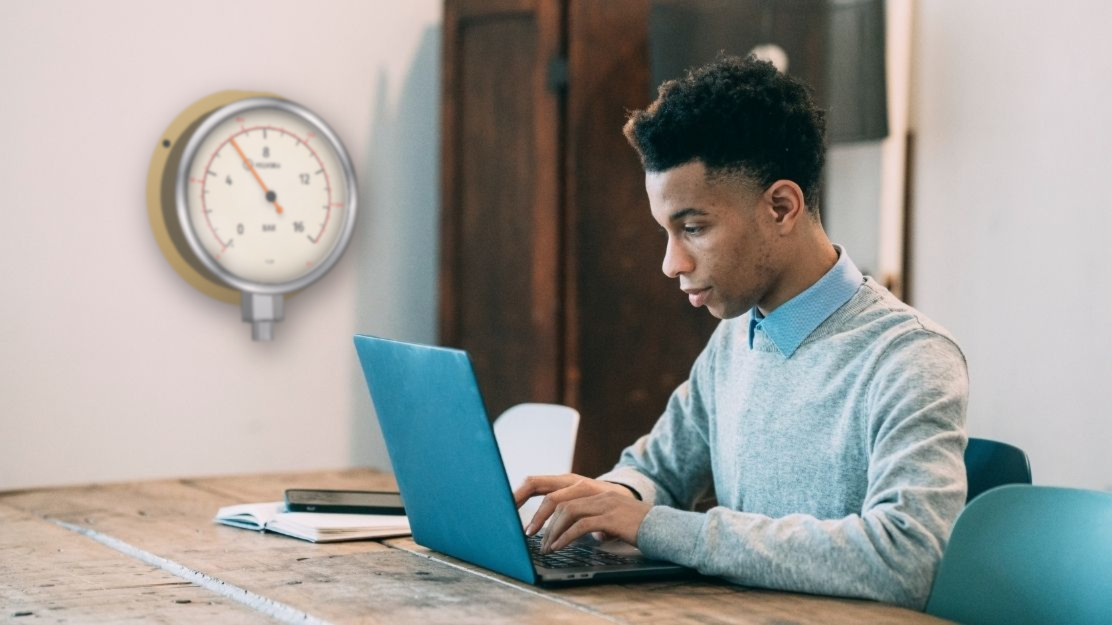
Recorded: 6,bar
